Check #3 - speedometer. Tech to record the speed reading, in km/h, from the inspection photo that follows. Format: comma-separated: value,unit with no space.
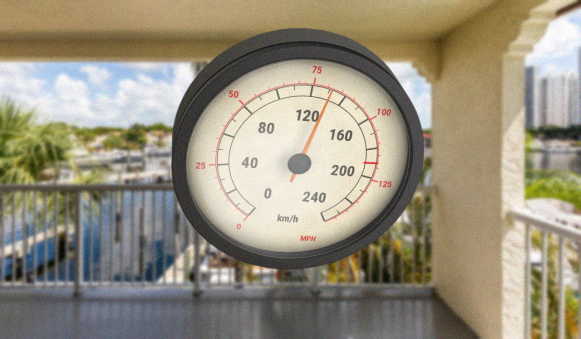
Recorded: 130,km/h
